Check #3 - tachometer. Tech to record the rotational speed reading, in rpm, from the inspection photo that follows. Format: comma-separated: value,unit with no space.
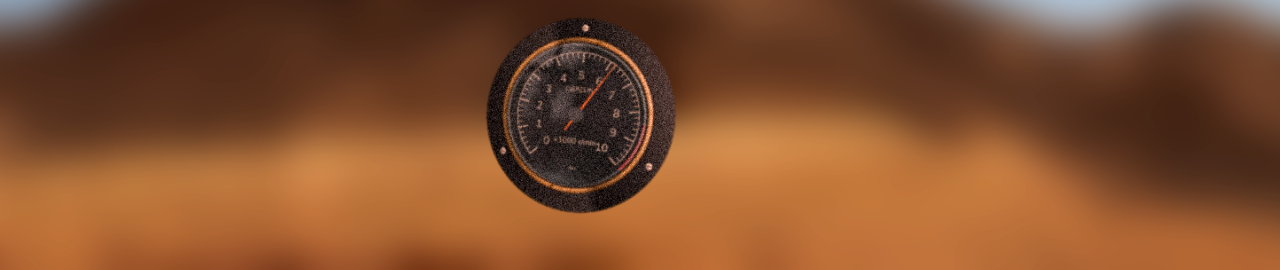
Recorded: 6200,rpm
